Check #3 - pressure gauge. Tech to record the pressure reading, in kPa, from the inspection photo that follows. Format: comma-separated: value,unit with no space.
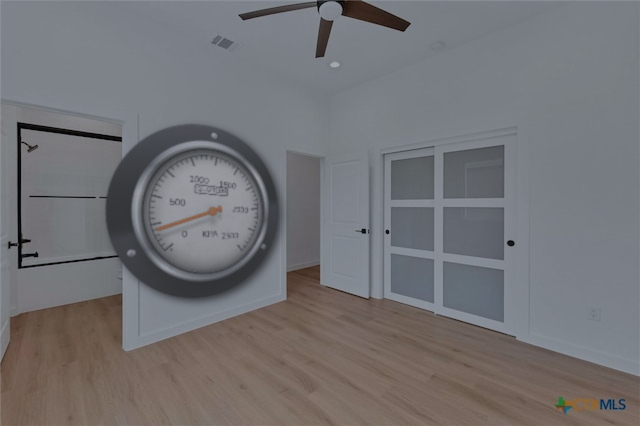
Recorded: 200,kPa
